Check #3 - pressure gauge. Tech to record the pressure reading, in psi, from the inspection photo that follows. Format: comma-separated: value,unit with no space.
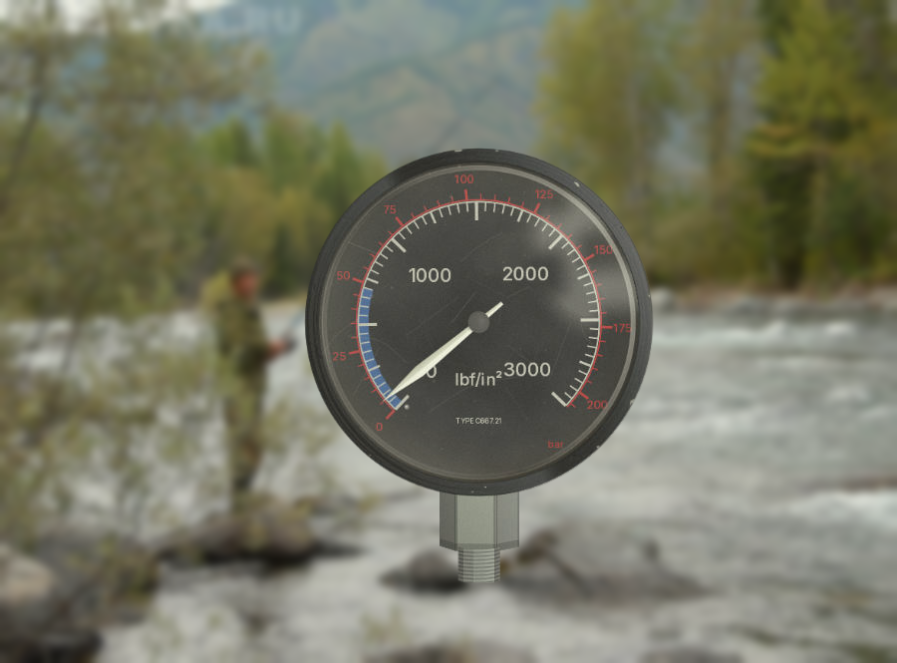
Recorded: 75,psi
